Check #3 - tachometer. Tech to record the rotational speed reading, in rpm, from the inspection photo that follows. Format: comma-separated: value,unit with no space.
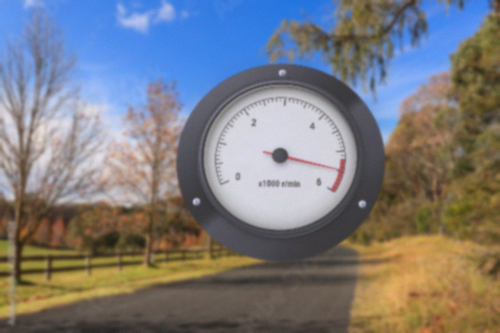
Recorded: 5500,rpm
